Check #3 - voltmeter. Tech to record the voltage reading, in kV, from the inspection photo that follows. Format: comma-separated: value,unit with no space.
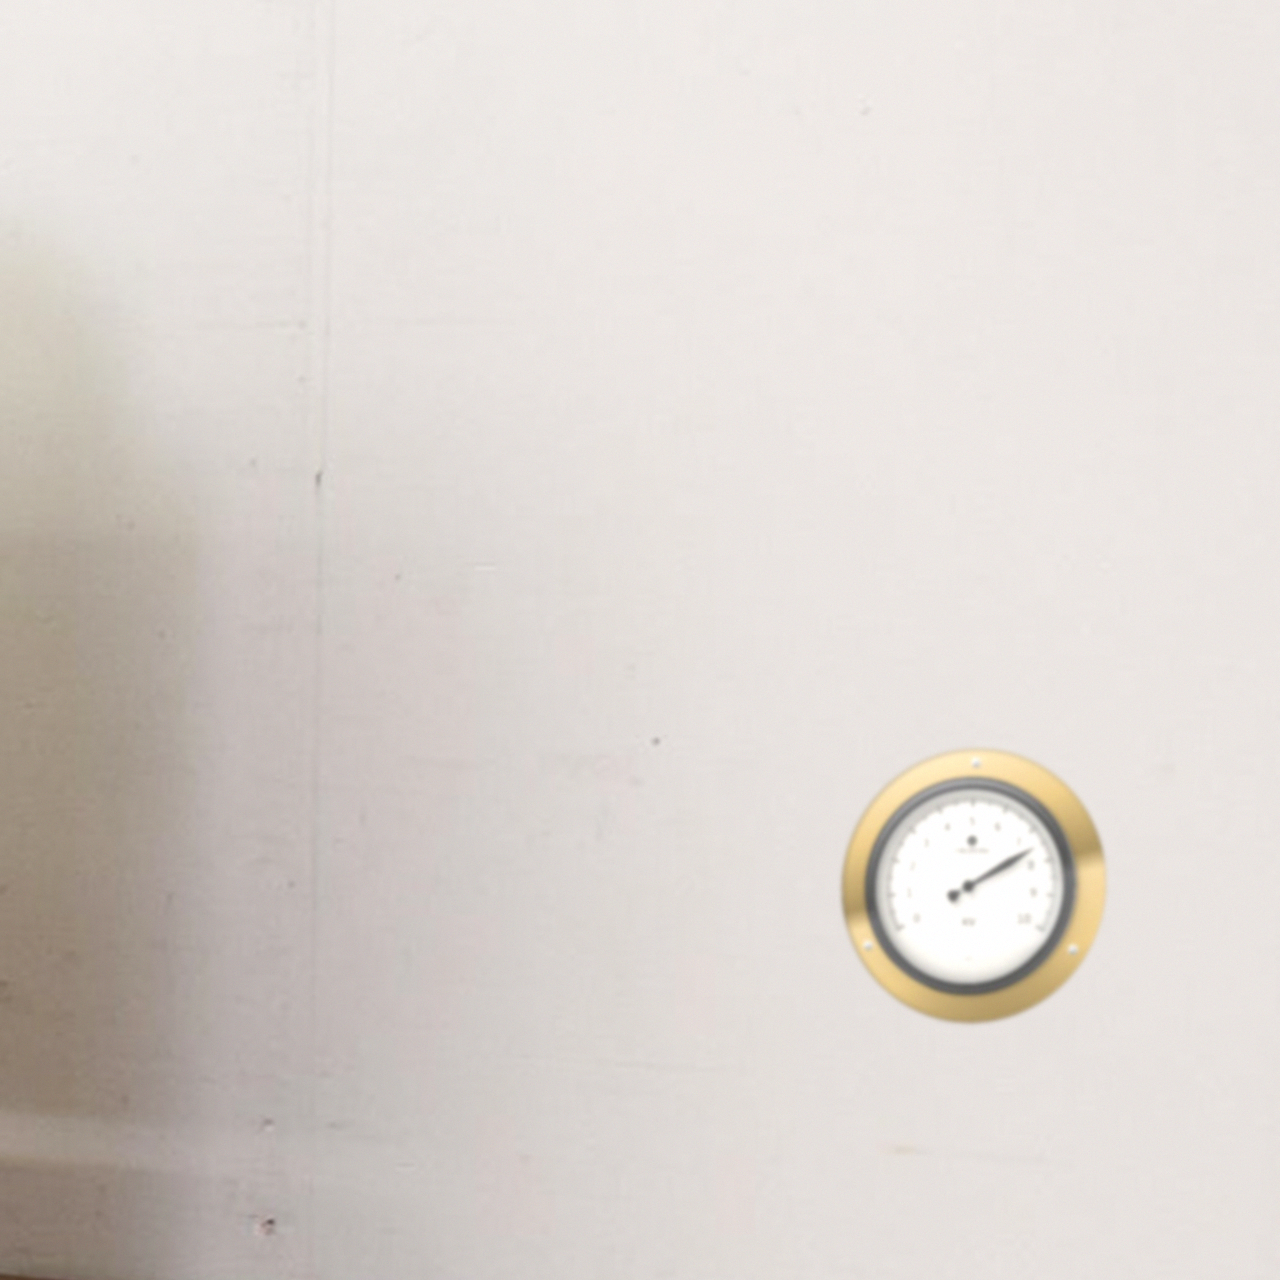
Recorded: 7.5,kV
